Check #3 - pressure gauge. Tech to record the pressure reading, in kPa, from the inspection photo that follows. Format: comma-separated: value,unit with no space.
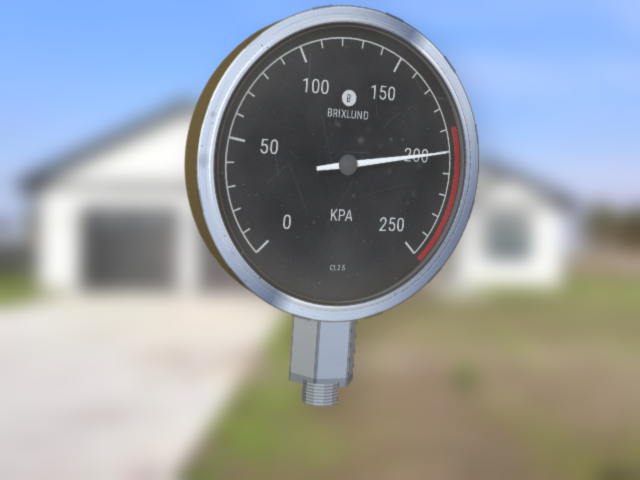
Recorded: 200,kPa
